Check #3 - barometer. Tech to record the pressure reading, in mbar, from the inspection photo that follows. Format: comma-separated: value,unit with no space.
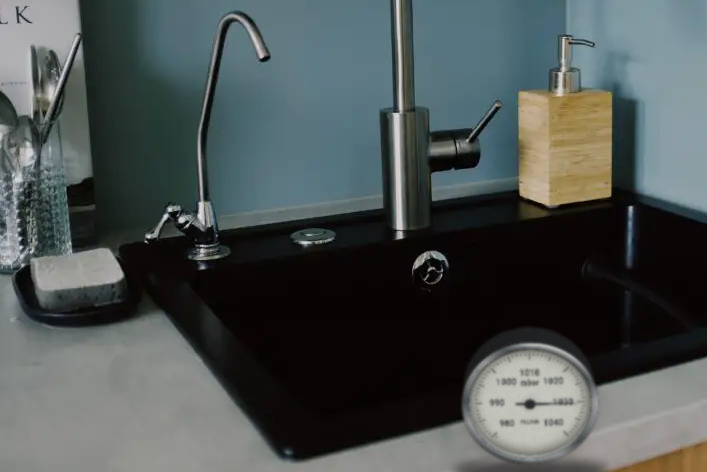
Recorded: 1030,mbar
